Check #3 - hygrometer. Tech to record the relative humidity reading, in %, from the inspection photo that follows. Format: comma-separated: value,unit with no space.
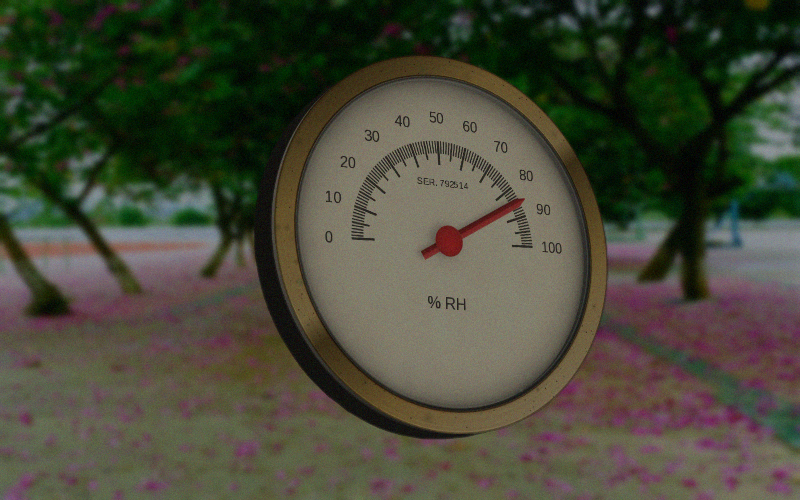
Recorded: 85,%
